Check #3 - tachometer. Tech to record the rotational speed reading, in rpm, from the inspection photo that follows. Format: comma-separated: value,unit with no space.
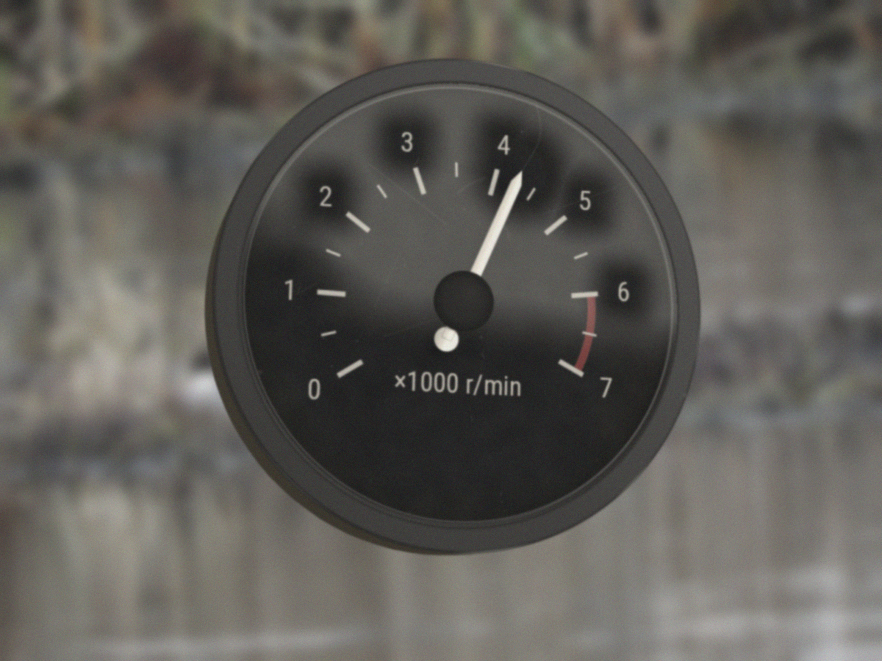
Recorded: 4250,rpm
